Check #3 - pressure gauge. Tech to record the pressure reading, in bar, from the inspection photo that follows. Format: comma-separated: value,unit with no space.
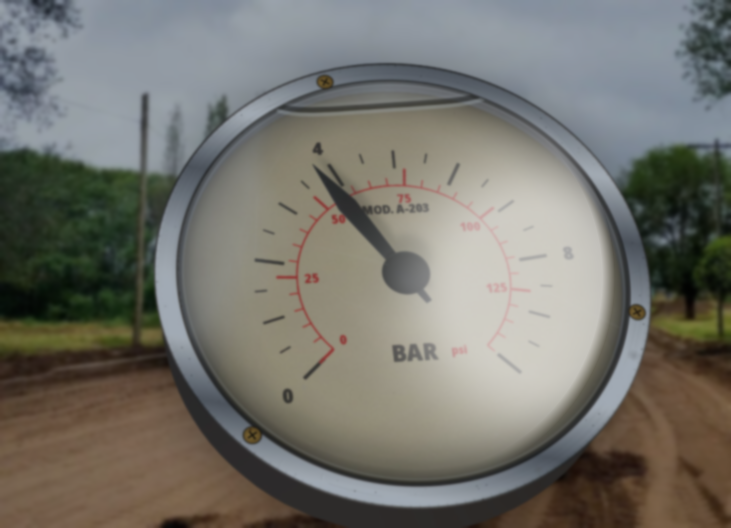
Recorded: 3.75,bar
